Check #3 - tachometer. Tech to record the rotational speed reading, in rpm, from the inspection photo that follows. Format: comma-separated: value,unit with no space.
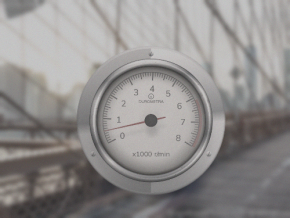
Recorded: 500,rpm
